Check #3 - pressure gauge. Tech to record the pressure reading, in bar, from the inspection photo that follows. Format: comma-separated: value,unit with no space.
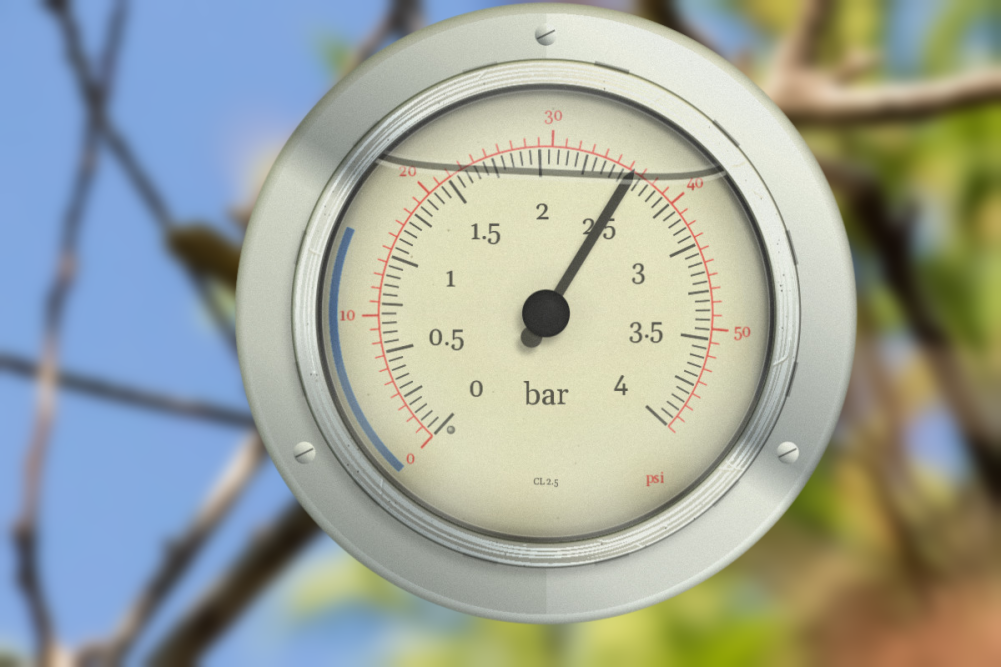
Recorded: 2.5,bar
